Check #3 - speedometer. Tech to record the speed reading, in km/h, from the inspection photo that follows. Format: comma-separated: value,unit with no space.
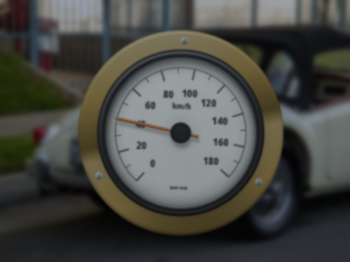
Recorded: 40,km/h
